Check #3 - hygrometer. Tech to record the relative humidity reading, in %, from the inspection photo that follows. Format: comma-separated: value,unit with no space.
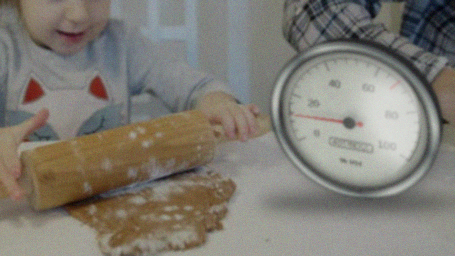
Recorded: 12,%
